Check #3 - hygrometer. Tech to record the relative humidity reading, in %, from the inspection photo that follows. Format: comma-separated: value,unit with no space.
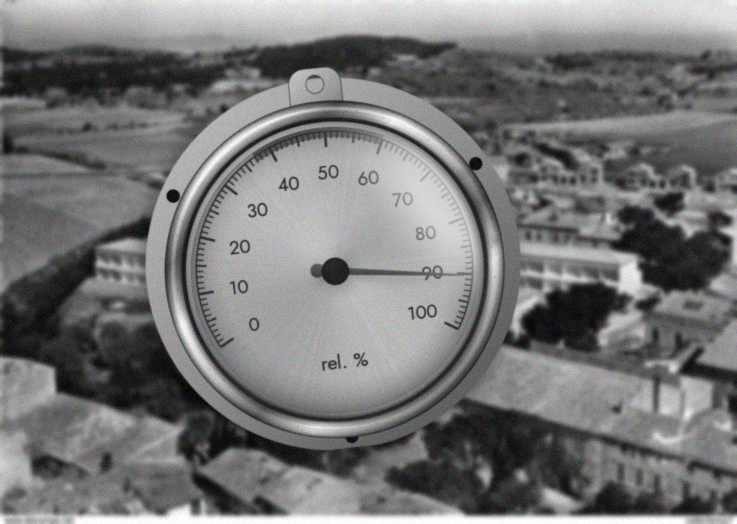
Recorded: 90,%
